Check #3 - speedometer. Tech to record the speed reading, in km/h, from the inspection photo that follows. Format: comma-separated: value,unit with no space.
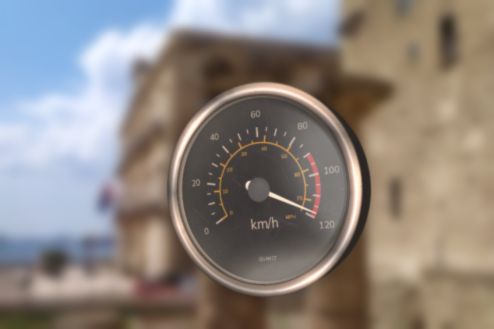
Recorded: 117.5,km/h
